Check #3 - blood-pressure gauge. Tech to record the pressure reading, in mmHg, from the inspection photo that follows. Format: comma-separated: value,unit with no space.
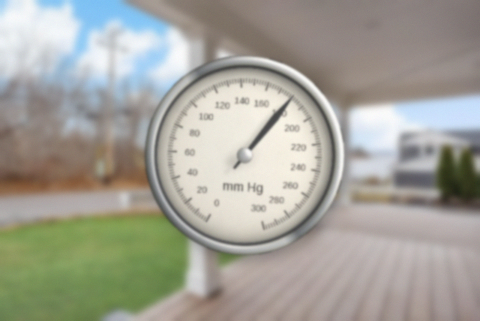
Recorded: 180,mmHg
